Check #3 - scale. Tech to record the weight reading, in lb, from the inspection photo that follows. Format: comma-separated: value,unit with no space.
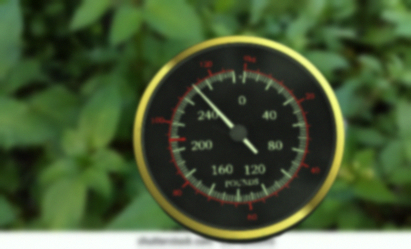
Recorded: 250,lb
